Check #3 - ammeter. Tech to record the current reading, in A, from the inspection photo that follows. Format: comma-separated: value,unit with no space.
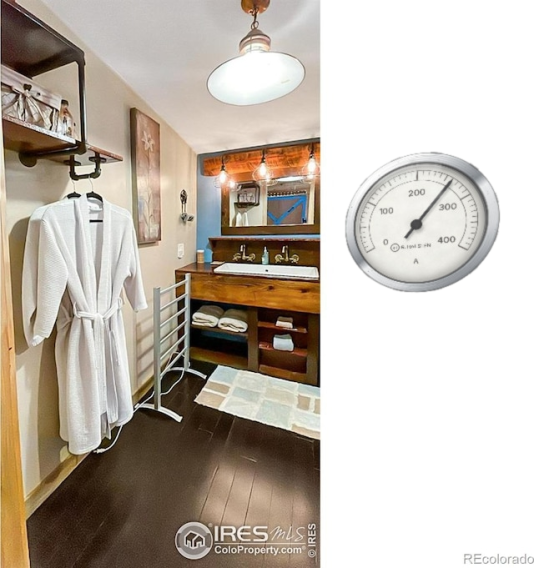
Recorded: 260,A
